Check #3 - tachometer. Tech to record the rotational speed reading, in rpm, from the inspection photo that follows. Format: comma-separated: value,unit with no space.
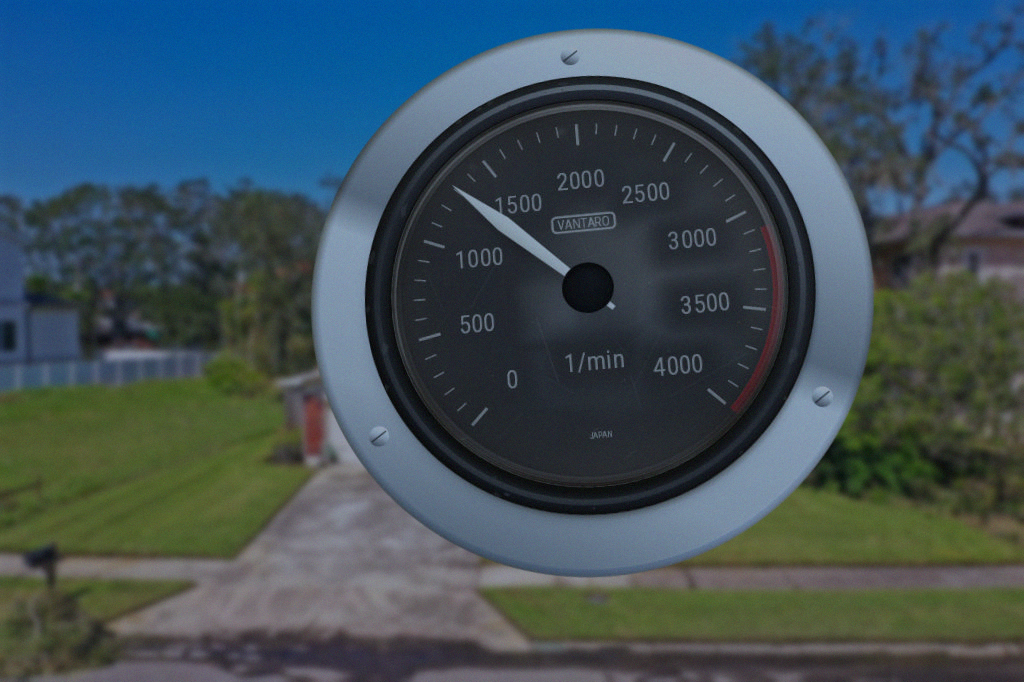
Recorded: 1300,rpm
